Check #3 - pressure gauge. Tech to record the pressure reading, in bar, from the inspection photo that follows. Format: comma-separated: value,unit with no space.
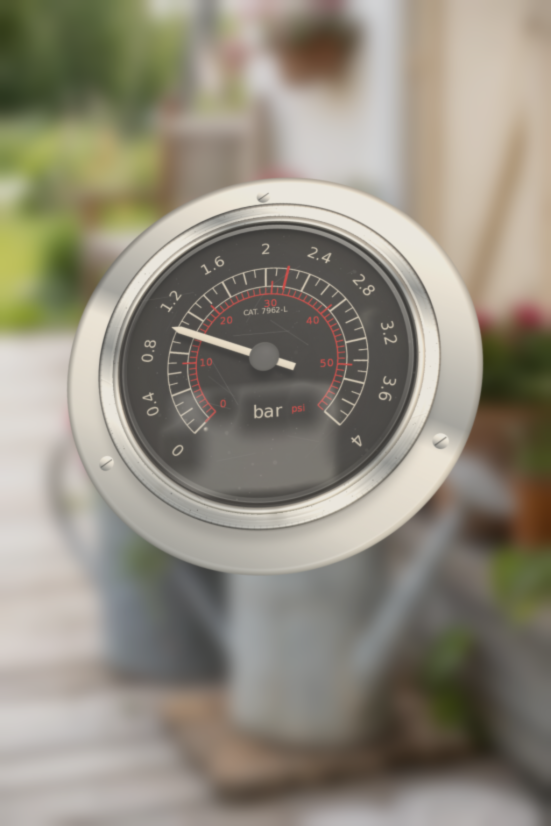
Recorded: 1,bar
